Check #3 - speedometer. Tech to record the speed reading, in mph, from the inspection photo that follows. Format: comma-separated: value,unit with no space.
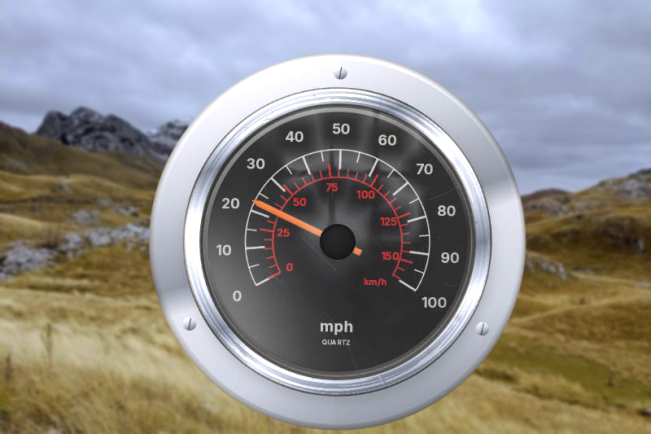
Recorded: 22.5,mph
